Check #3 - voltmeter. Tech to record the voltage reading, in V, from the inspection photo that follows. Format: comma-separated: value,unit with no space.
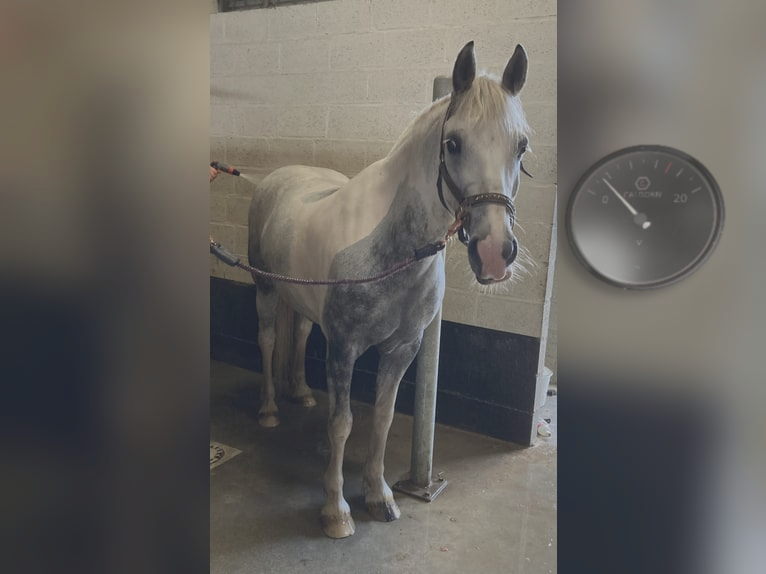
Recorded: 3,V
